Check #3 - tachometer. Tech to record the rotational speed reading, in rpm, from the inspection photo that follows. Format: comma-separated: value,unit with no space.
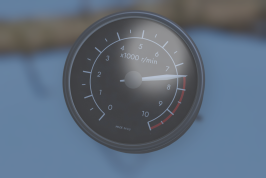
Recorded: 7500,rpm
